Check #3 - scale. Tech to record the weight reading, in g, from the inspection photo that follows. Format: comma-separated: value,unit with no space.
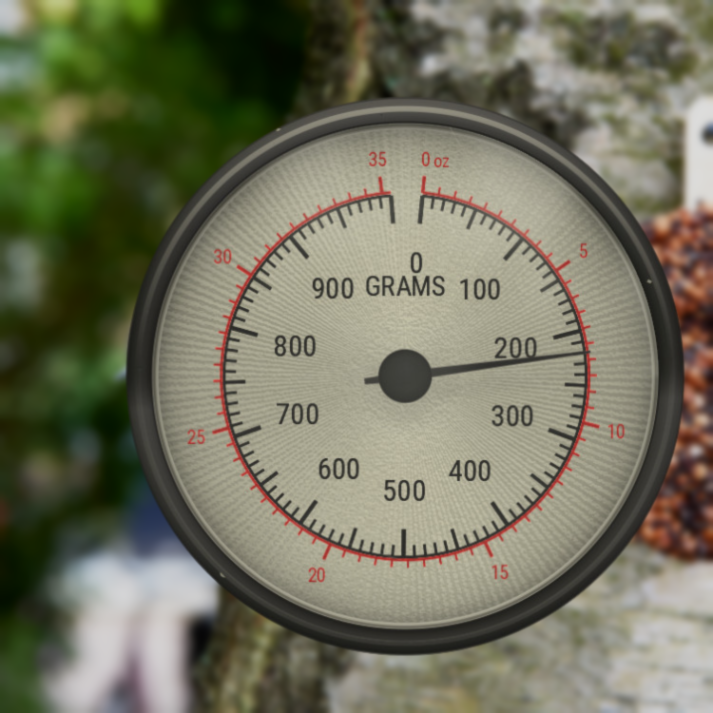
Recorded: 220,g
